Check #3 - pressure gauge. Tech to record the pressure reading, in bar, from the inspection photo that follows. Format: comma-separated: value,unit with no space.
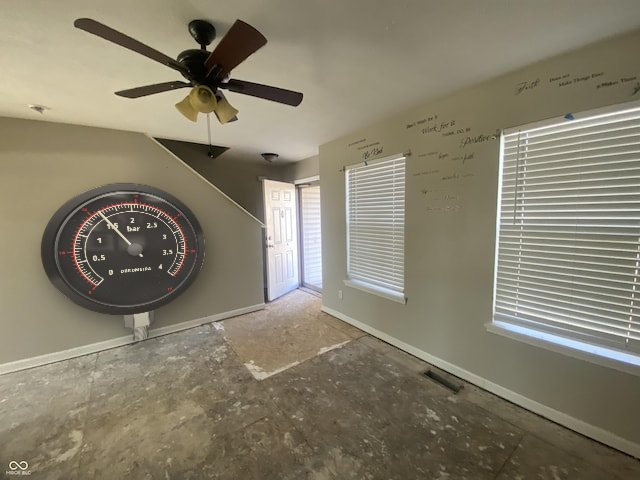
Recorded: 1.5,bar
